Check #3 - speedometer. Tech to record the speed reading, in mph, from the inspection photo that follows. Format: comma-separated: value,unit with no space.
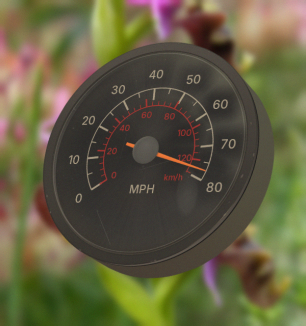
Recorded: 77.5,mph
